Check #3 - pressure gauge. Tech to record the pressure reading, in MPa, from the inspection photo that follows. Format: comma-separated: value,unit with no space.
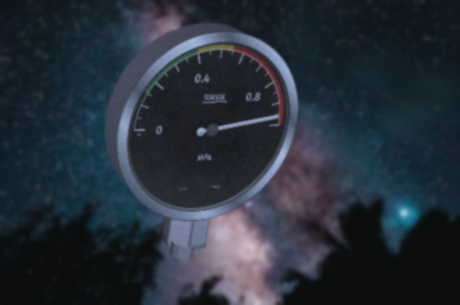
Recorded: 0.95,MPa
